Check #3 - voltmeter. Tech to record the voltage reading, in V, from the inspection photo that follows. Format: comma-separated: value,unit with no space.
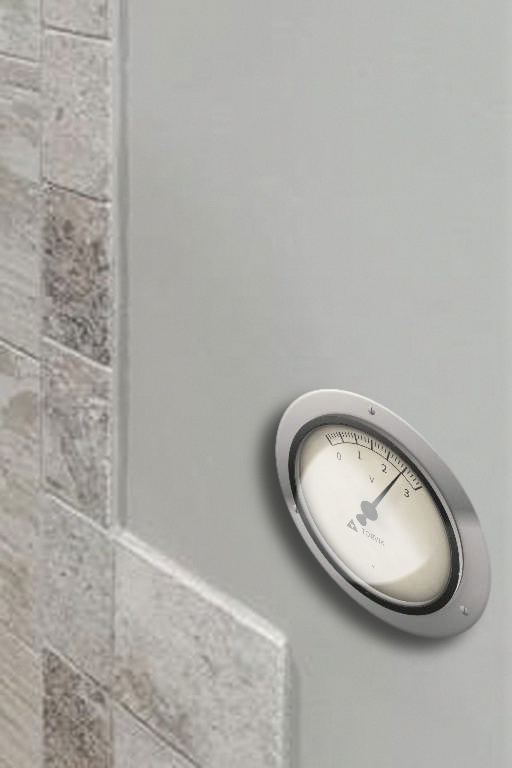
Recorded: 2.5,V
